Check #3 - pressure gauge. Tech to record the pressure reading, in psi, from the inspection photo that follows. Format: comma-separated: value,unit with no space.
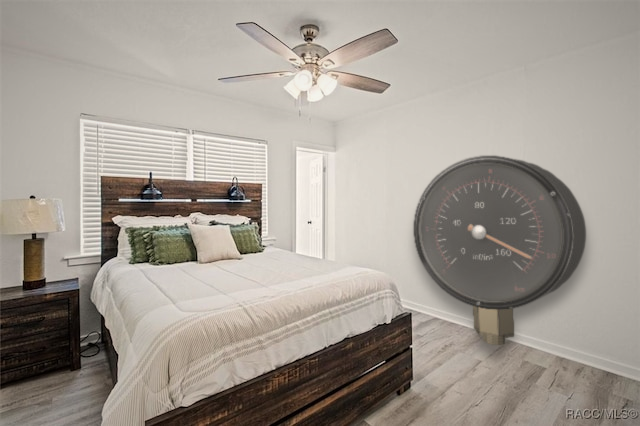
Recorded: 150,psi
